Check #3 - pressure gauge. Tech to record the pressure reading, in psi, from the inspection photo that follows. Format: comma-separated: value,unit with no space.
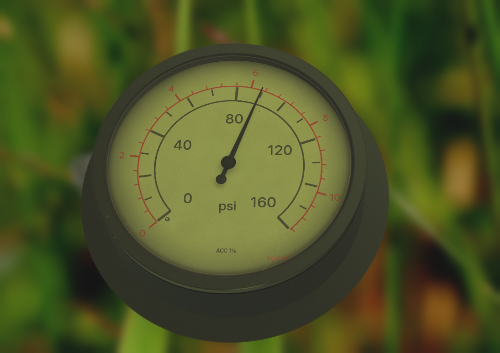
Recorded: 90,psi
